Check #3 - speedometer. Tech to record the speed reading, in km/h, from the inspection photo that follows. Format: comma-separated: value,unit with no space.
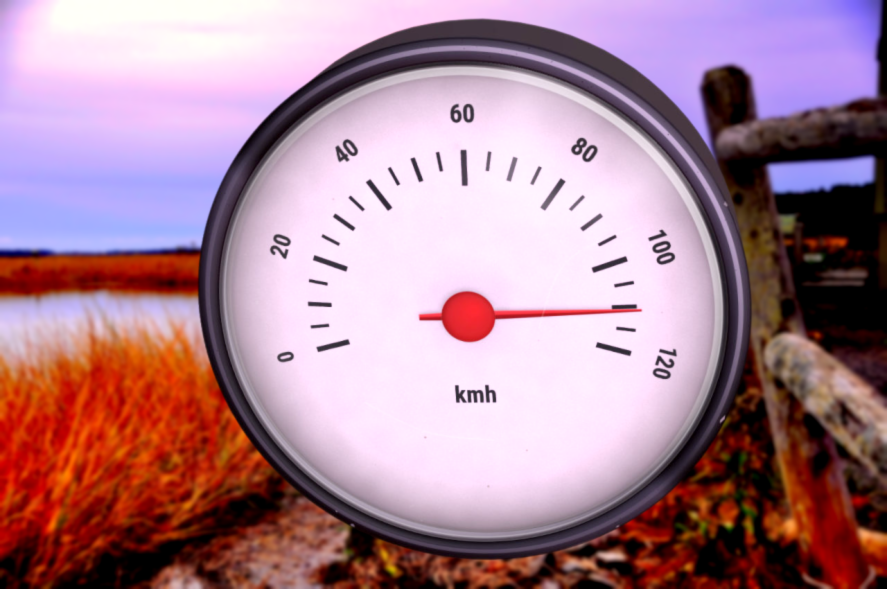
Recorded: 110,km/h
